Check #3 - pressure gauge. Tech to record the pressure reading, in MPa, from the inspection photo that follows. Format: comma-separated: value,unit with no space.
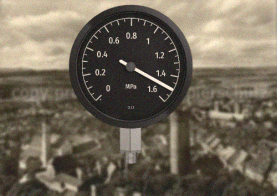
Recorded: 1.5,MPa
